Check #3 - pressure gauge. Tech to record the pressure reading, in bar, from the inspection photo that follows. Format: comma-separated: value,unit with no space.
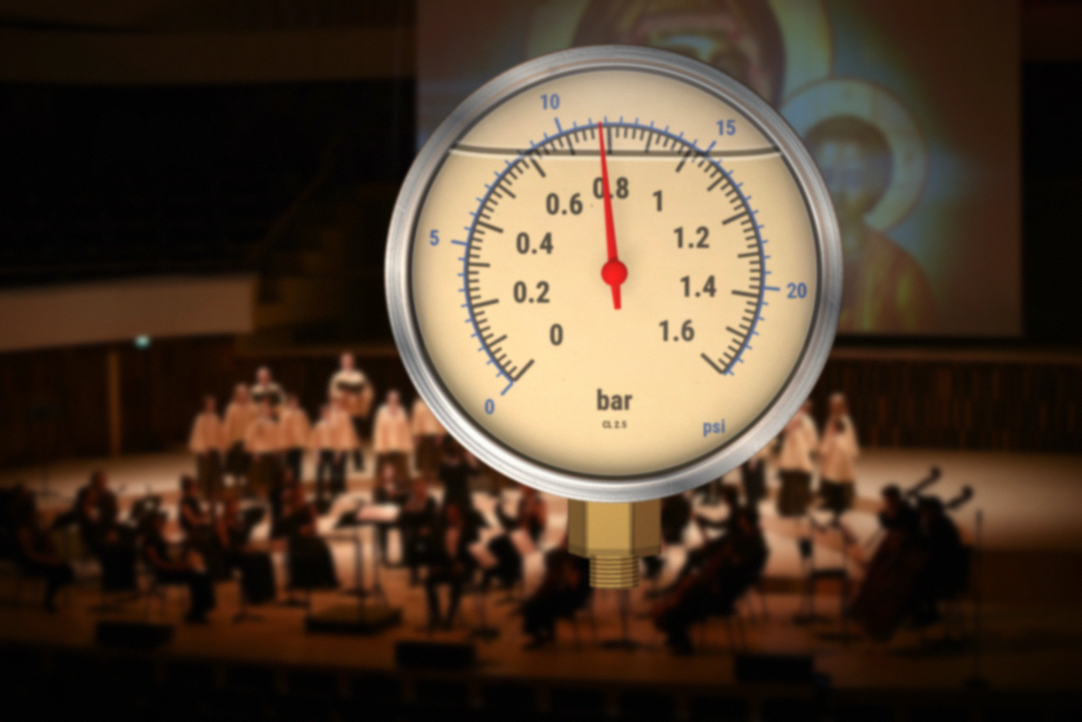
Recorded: 0.78,bar
